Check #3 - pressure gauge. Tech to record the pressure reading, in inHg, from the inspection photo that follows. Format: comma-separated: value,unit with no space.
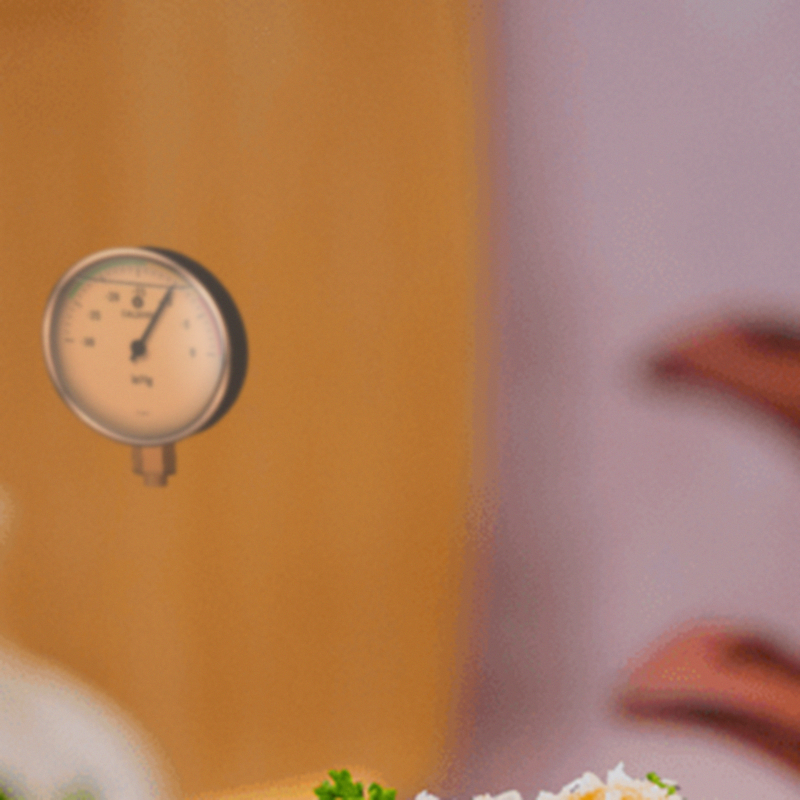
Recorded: -10,inHg
